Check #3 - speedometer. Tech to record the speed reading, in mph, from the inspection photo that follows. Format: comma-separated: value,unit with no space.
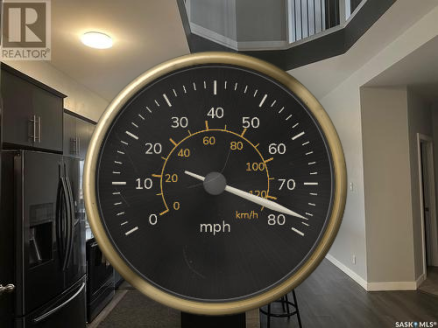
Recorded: 77,mph
